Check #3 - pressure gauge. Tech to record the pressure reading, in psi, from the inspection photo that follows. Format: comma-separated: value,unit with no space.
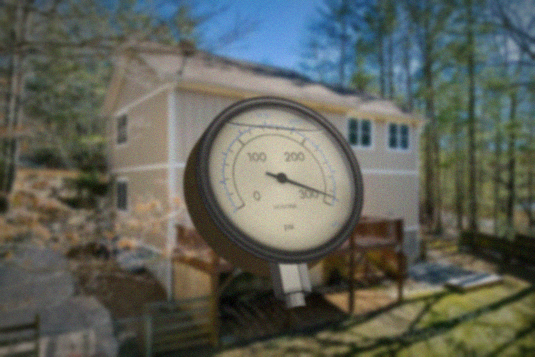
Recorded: 290,psi
